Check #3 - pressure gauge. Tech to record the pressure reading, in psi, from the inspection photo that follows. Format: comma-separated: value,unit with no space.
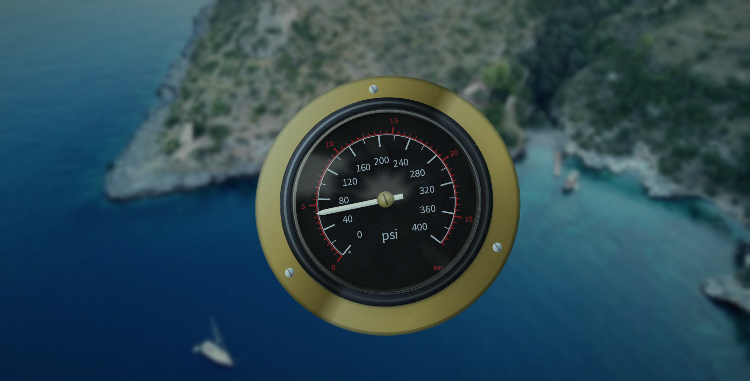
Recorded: 60,psi
